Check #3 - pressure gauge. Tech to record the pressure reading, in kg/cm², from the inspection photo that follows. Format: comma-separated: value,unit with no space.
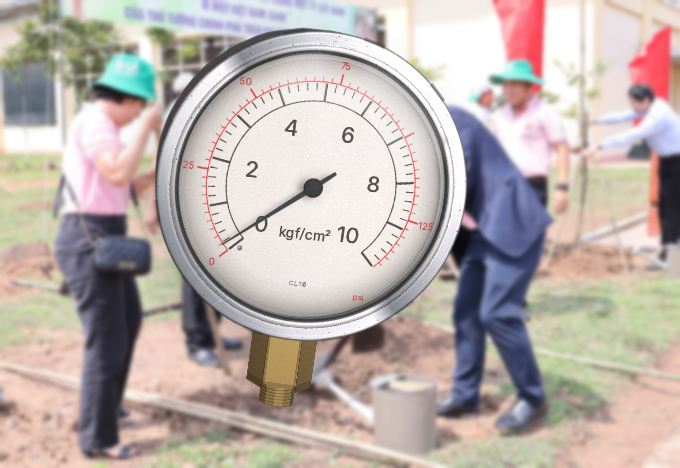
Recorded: 0.2,kg/cm²
